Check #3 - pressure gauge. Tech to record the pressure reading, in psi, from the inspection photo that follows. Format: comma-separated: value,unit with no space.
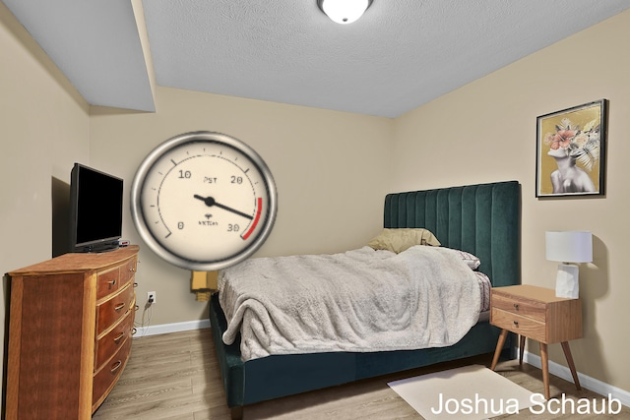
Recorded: 27,psi
